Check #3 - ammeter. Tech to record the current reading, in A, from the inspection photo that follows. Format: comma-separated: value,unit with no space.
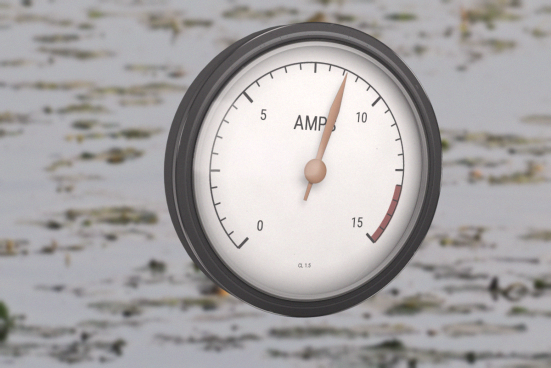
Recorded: 8.5,A
